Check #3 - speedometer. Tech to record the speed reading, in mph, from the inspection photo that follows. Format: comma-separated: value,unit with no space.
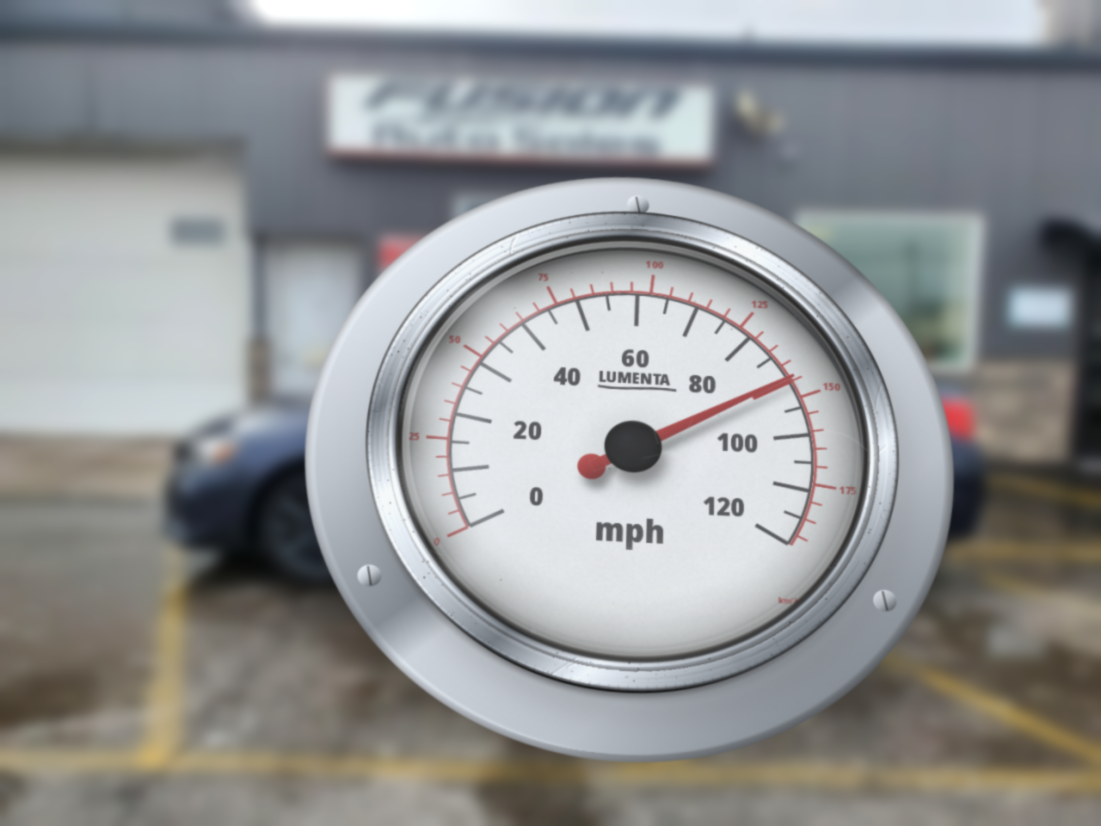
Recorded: 90,mph
